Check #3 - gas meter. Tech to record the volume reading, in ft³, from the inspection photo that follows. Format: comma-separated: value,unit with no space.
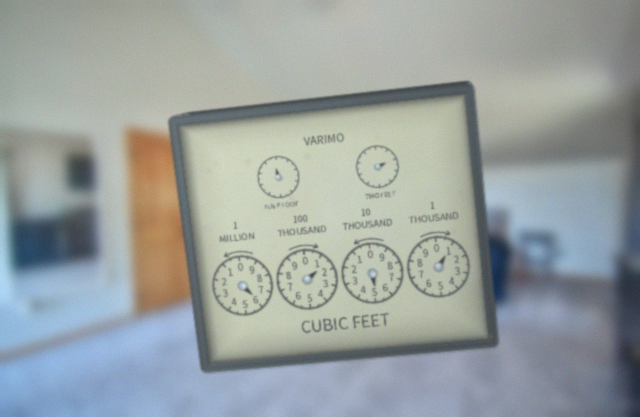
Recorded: 615100,ft³
